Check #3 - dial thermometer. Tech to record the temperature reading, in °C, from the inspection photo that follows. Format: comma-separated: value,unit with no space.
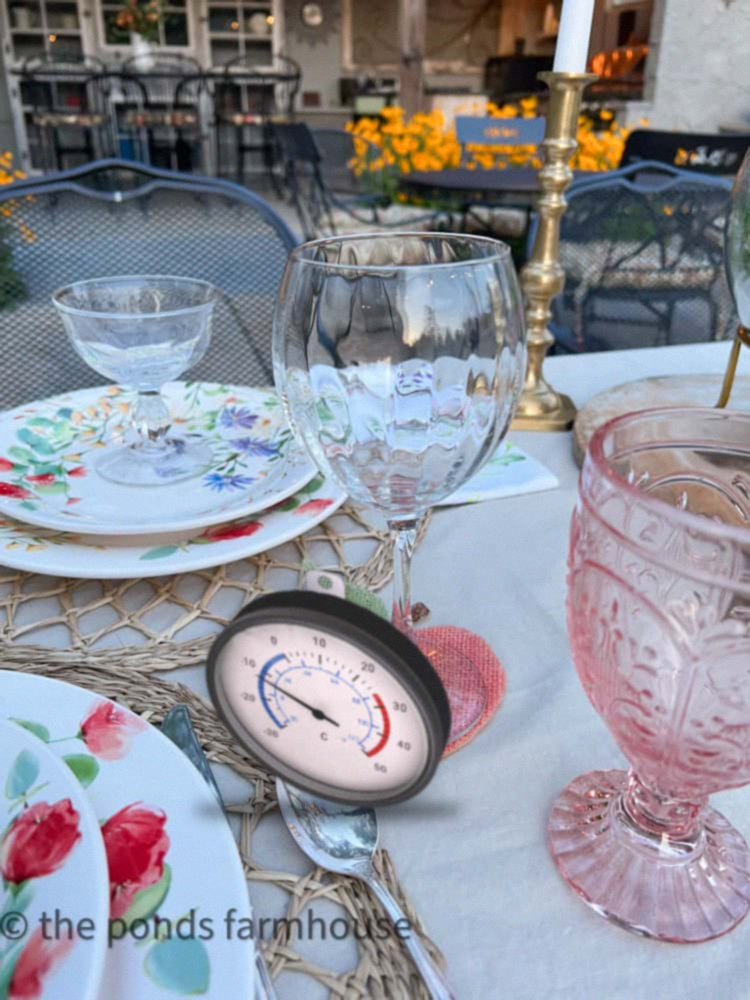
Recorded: -10,°C
